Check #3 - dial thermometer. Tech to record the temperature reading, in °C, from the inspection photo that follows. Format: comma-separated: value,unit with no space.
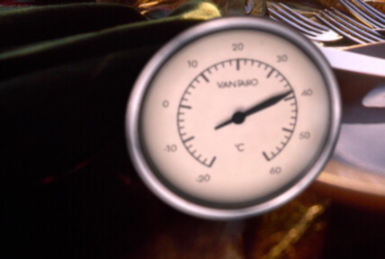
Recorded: 38,°C
